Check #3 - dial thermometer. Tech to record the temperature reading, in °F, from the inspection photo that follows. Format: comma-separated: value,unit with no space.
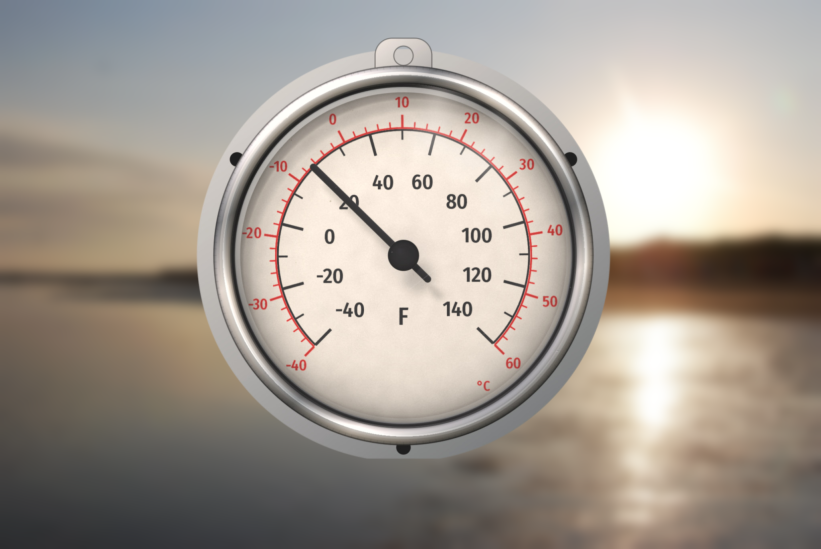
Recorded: 20,°F
